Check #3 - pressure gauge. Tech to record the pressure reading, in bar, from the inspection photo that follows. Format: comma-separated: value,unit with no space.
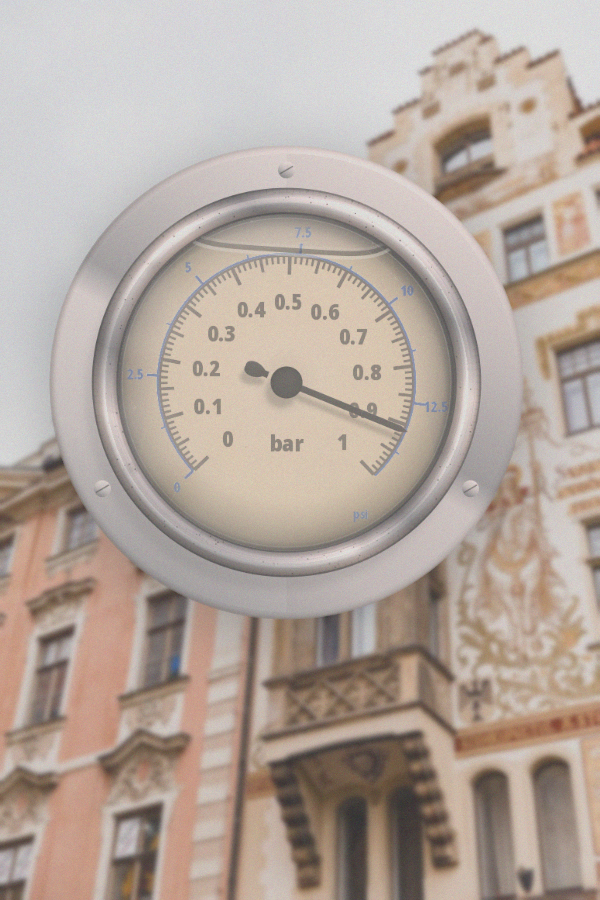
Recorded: 0.91,bar
